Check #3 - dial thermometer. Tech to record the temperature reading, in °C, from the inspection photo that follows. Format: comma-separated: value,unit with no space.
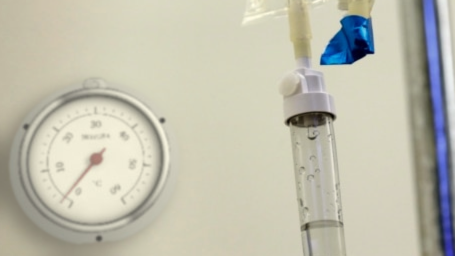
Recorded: 2,°C
